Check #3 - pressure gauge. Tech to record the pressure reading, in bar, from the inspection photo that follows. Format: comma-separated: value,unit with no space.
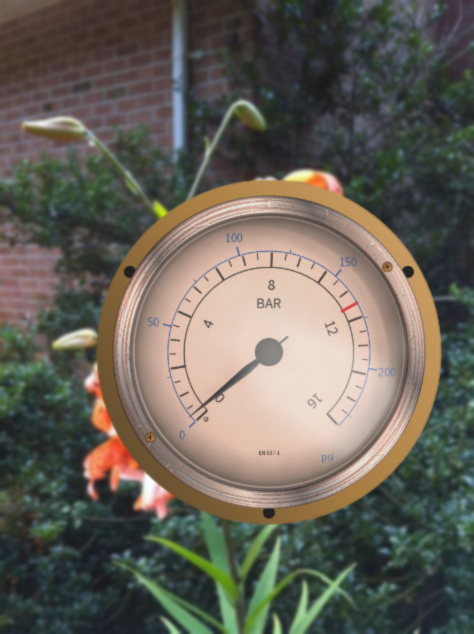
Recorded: 0.25,bar
